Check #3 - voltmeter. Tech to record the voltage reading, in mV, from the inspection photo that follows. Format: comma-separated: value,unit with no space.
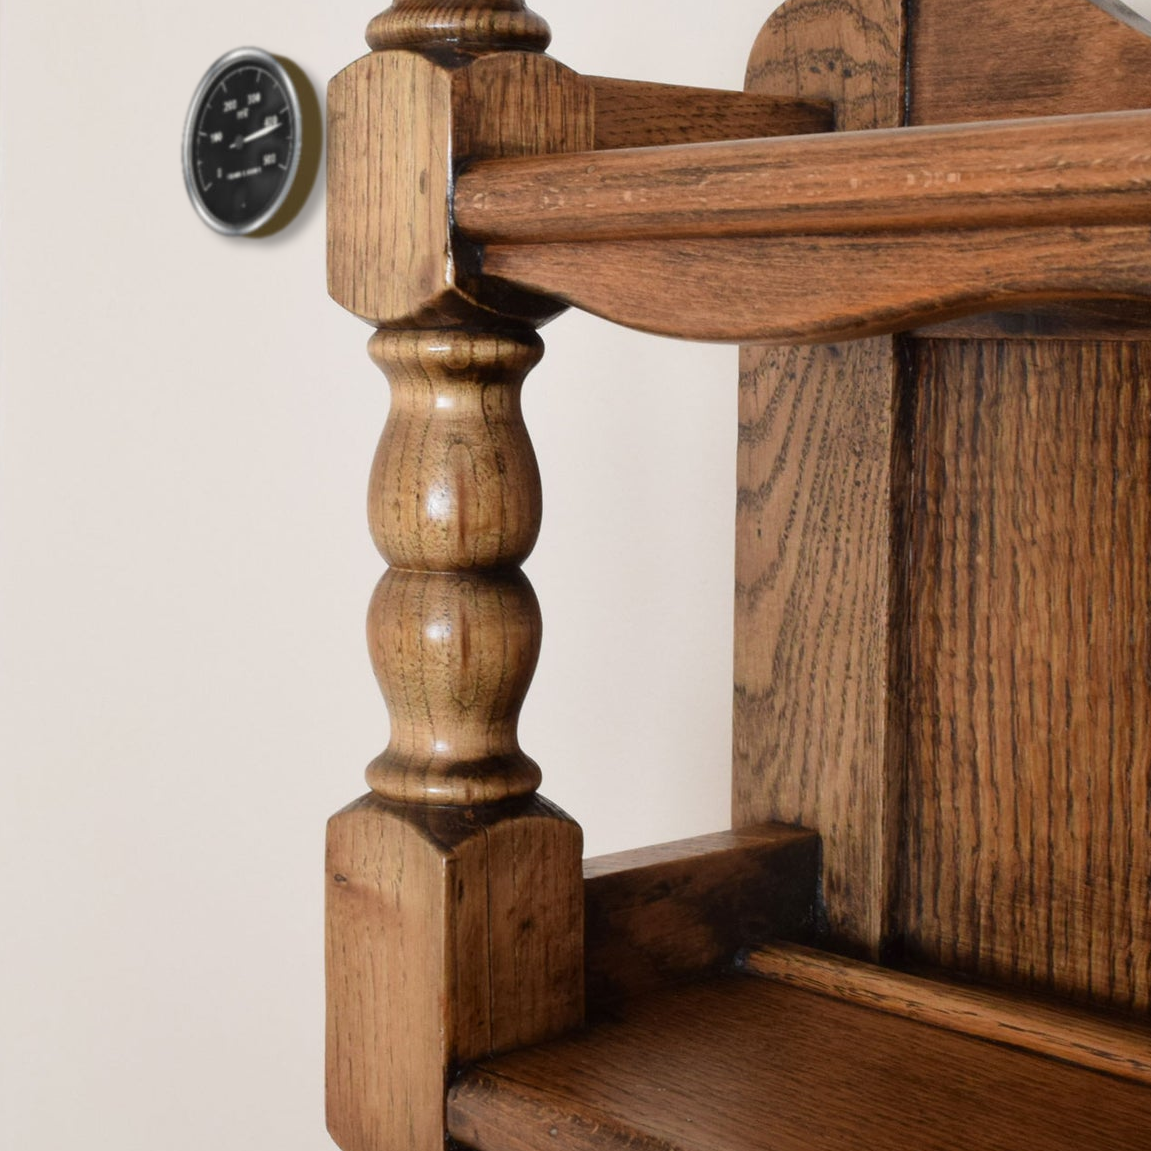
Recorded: 425,mV
